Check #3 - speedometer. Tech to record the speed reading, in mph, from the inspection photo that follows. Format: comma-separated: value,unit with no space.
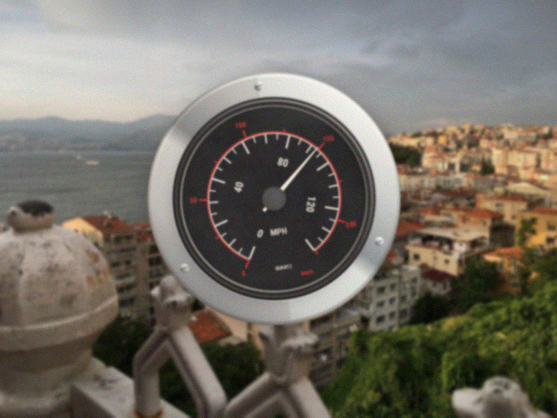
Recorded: 92.5,mph
